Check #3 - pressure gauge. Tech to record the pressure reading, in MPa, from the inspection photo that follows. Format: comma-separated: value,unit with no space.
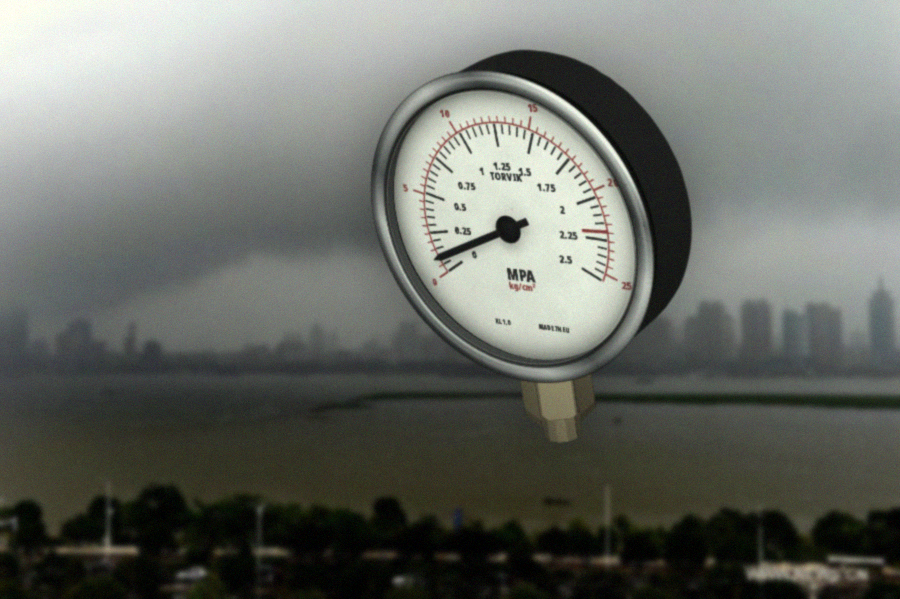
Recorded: 0.1,MPa
